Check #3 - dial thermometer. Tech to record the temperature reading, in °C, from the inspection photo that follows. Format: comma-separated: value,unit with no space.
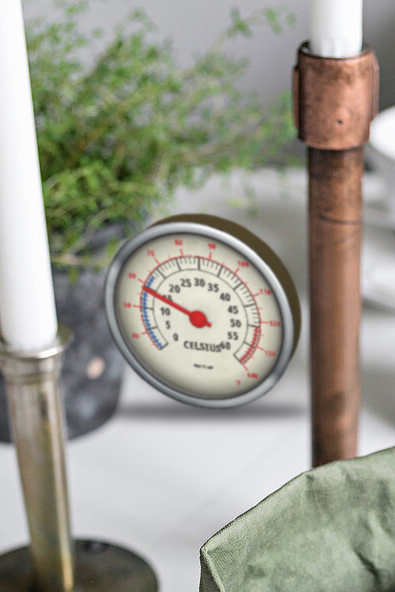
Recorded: 15,°C
